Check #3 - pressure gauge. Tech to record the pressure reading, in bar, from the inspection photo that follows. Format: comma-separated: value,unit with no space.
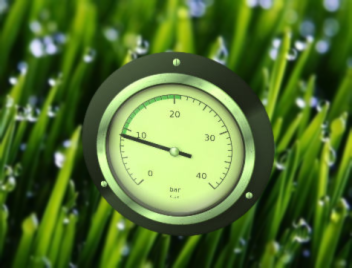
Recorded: 9,bar
